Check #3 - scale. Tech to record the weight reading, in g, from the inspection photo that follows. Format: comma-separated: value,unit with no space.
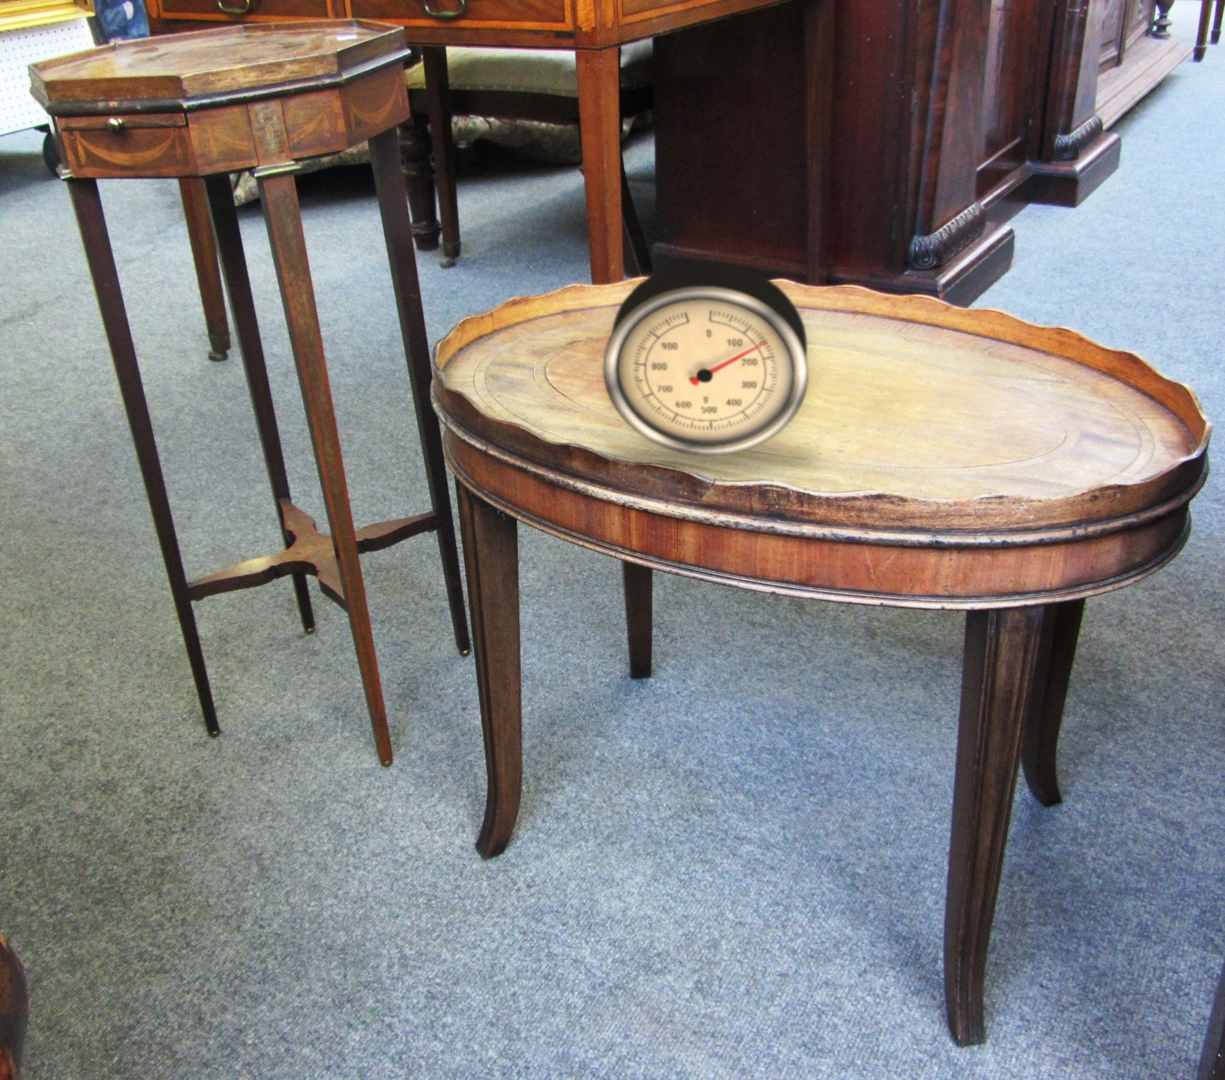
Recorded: 150,g
